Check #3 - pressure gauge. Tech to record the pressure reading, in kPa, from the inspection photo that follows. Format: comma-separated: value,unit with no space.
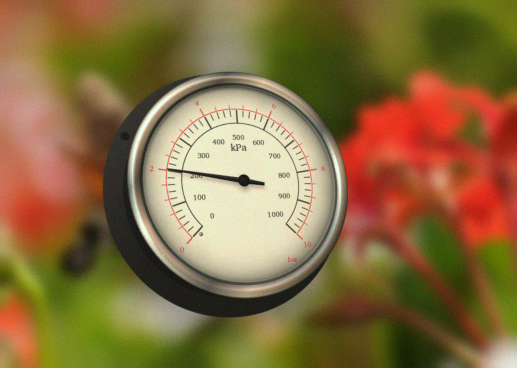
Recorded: 200,kPa
